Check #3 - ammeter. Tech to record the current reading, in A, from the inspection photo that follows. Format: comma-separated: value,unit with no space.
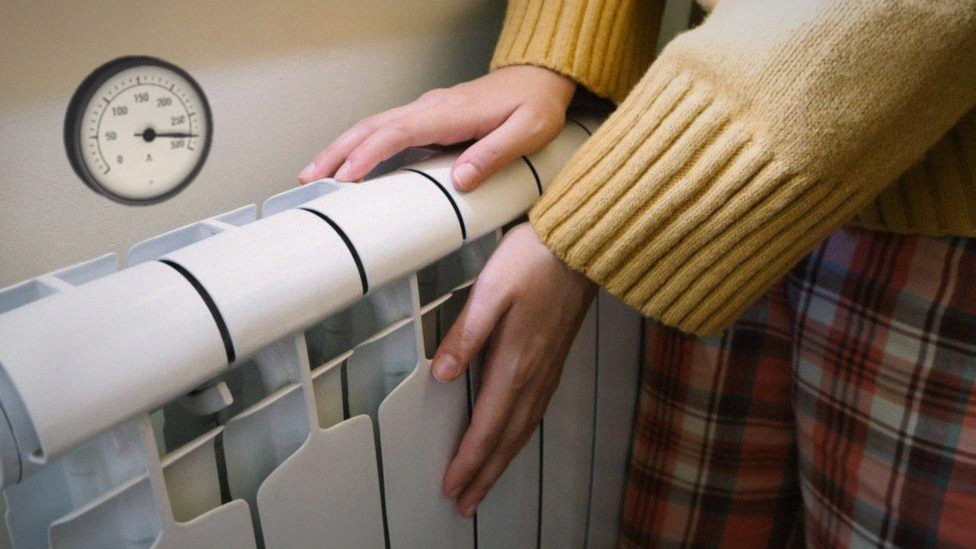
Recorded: 280,A
